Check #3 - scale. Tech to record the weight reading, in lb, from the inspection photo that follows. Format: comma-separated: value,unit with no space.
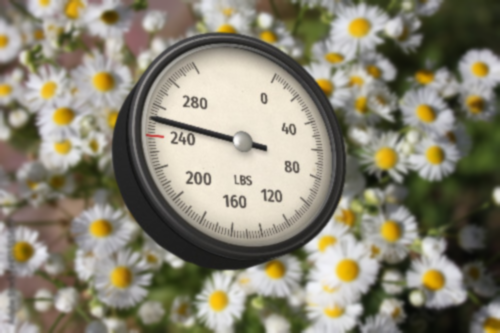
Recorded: 250,lb
